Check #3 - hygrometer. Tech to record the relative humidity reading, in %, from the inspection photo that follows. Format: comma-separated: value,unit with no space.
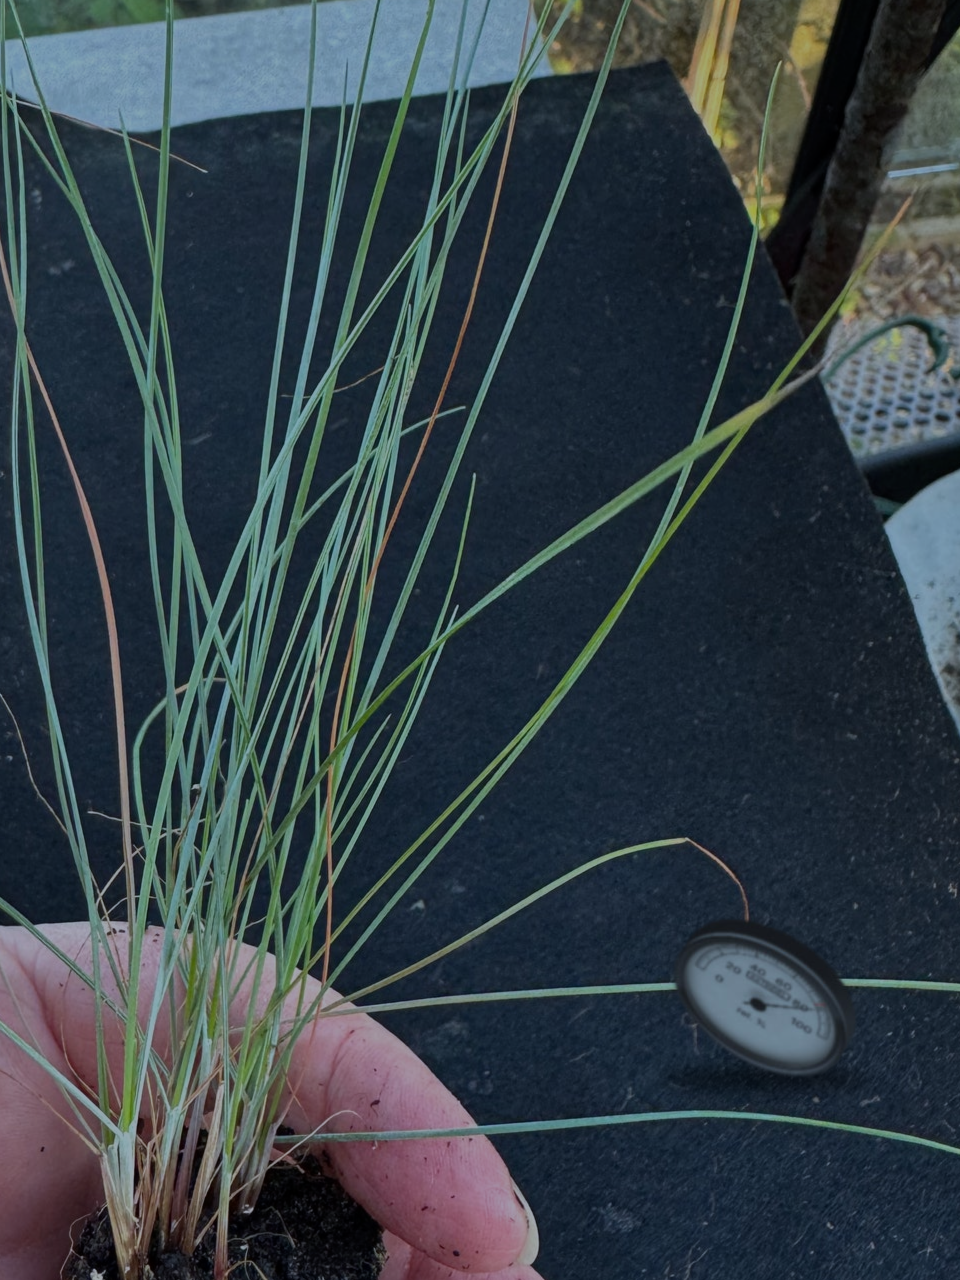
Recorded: 80,%
